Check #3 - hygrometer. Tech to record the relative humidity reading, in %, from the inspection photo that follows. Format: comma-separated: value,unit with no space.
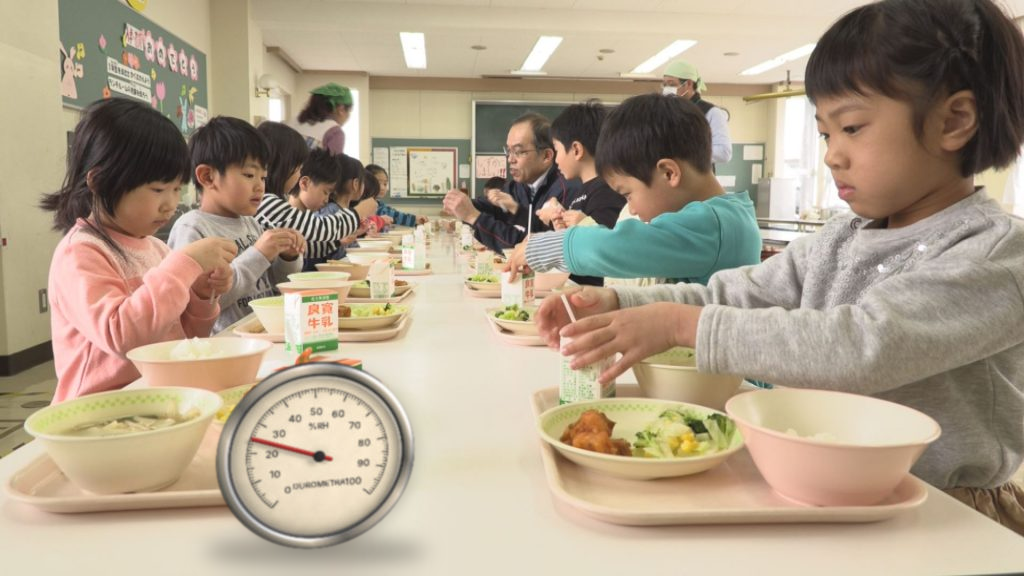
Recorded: 25,%
